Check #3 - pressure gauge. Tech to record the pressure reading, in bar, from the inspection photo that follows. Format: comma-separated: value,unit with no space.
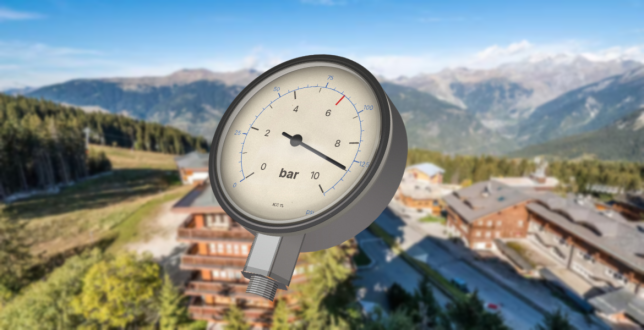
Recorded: 9,bar
